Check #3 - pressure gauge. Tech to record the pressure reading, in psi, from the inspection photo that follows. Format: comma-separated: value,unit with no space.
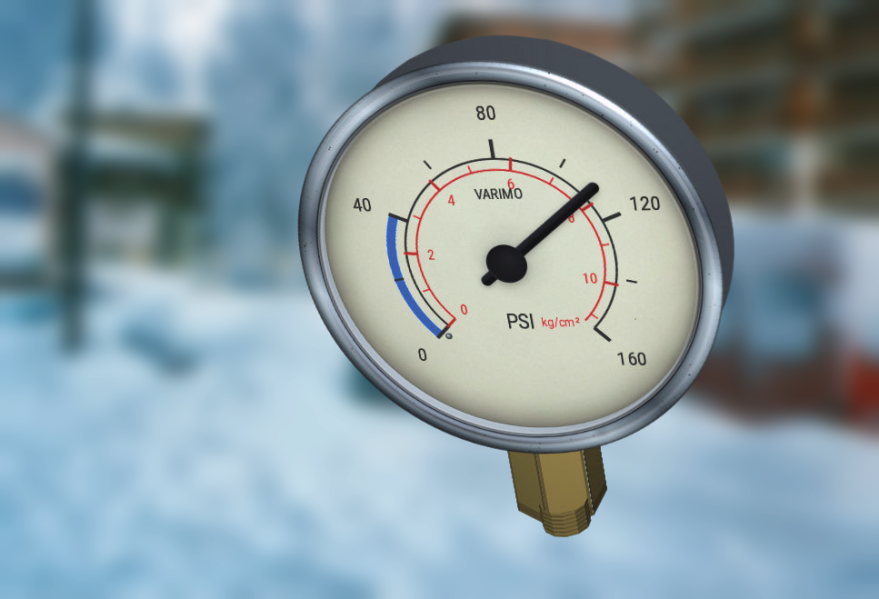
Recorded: 110,psi
